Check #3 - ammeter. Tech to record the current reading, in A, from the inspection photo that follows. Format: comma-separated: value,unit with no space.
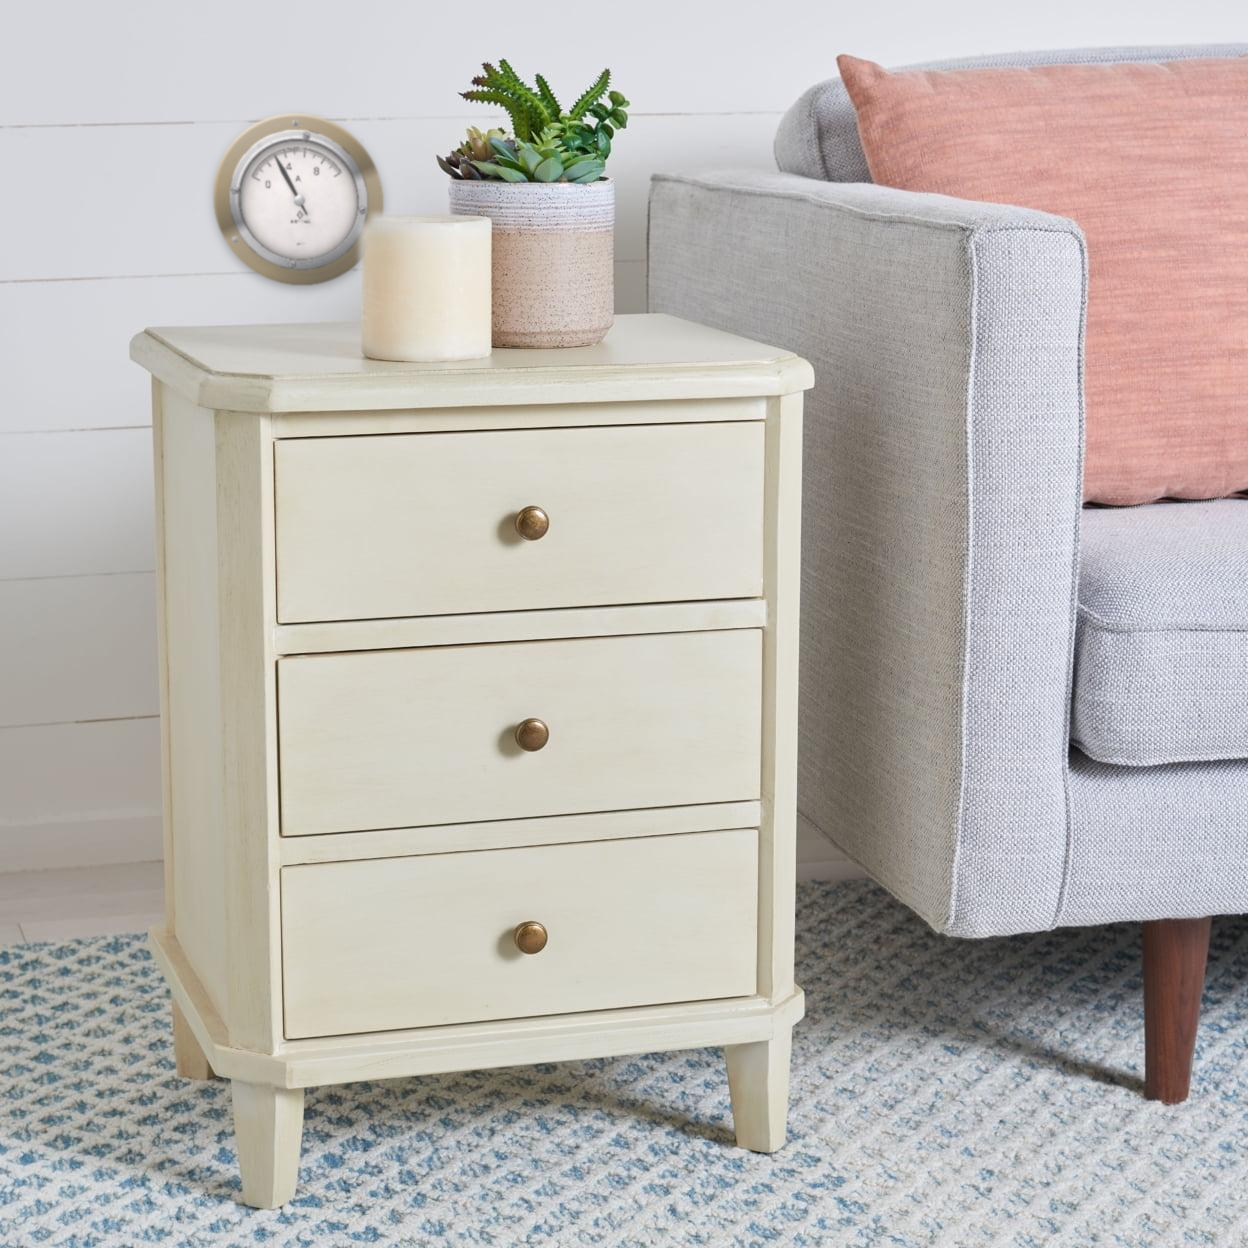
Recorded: 3,A
